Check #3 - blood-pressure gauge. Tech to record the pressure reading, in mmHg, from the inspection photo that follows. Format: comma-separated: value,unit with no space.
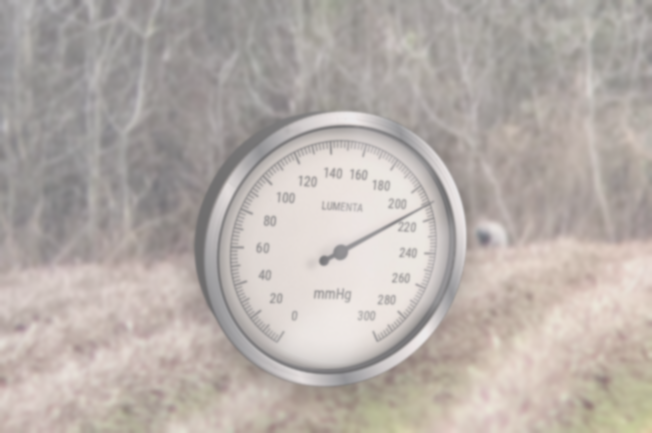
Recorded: 210,mmHg
